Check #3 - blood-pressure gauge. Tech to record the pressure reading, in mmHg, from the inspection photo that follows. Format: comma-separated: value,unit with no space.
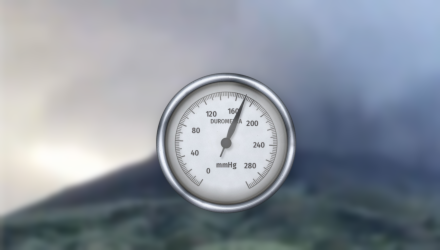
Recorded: 170,mmHg
